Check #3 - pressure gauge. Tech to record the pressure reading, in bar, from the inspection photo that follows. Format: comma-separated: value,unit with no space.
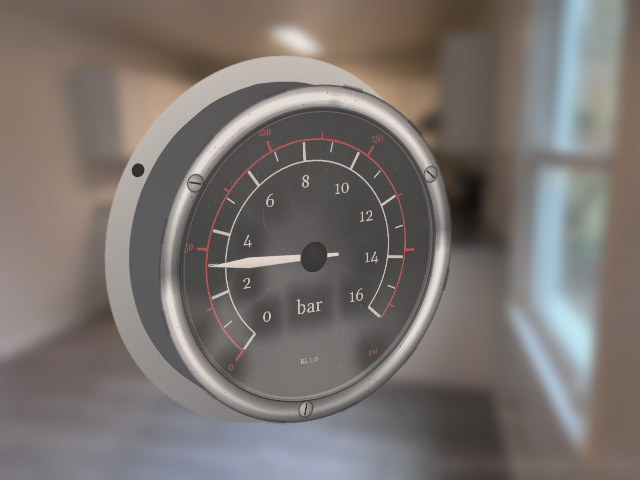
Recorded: 3,bar
